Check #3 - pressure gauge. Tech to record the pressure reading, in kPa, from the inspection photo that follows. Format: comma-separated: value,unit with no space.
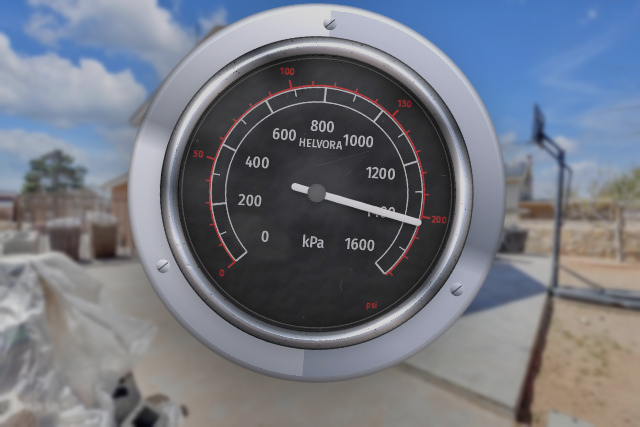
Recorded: 1400,kPa
